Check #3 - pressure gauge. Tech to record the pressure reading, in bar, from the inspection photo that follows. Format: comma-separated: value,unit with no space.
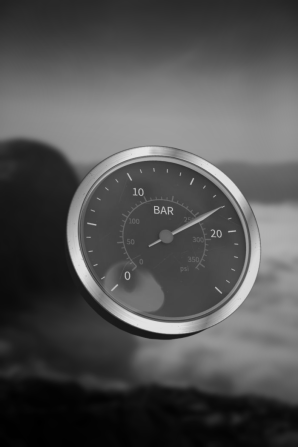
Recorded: 18,bar
